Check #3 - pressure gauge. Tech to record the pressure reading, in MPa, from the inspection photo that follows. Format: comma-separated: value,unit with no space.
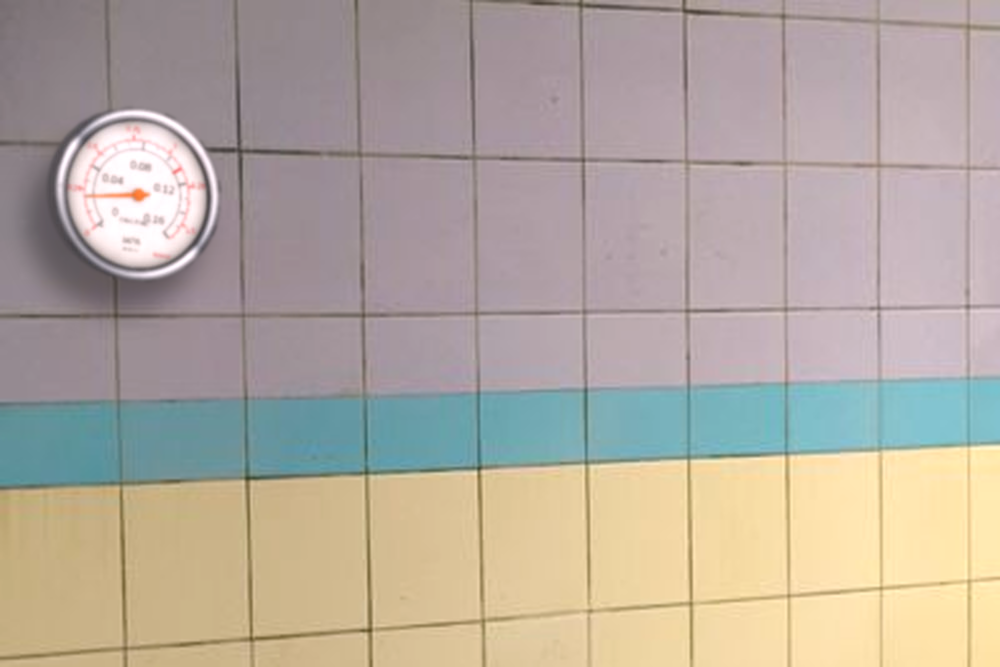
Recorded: 0.02,MPa
